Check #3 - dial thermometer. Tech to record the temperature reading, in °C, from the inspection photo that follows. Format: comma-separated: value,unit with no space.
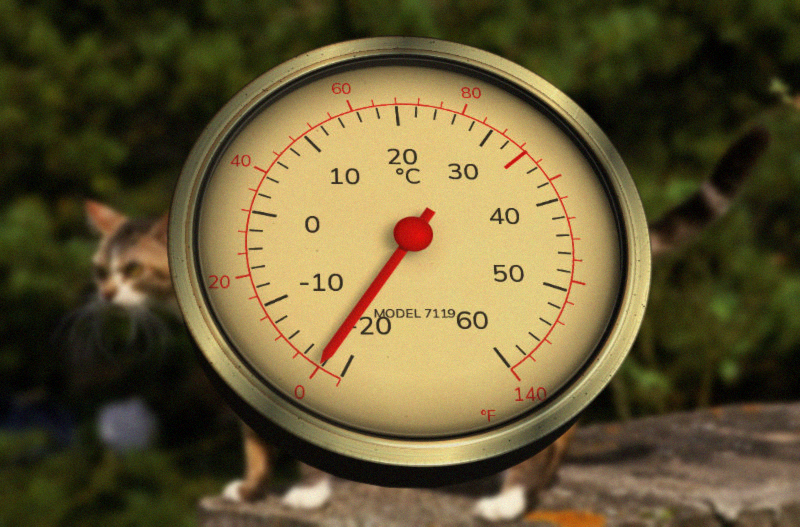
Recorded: -18,°C
